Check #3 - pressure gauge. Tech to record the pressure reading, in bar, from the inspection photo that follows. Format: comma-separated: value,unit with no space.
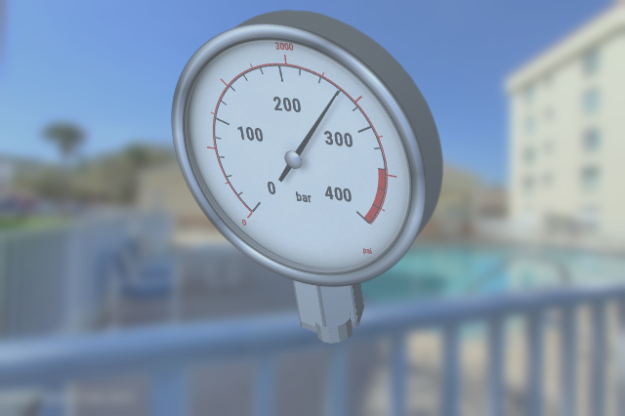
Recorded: 260,bar
